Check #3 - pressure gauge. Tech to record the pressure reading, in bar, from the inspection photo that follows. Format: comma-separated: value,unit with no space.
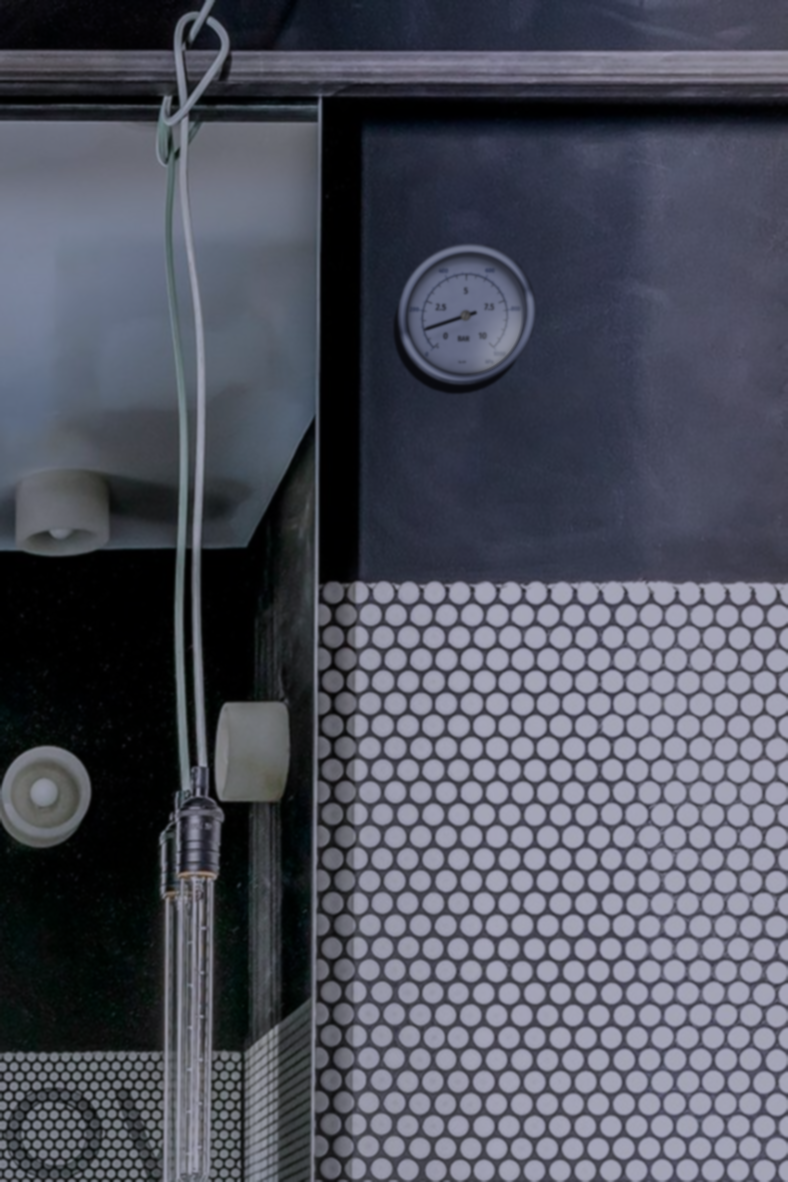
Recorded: 1,bar
